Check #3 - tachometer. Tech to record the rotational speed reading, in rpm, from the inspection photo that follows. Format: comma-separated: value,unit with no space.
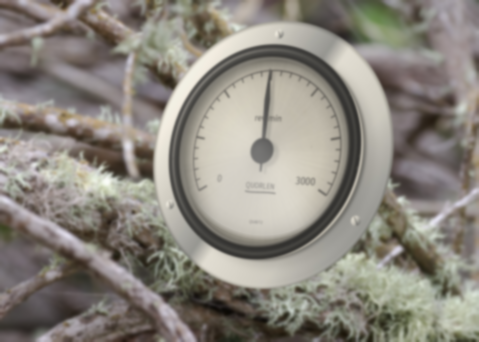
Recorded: 1500,rpm
